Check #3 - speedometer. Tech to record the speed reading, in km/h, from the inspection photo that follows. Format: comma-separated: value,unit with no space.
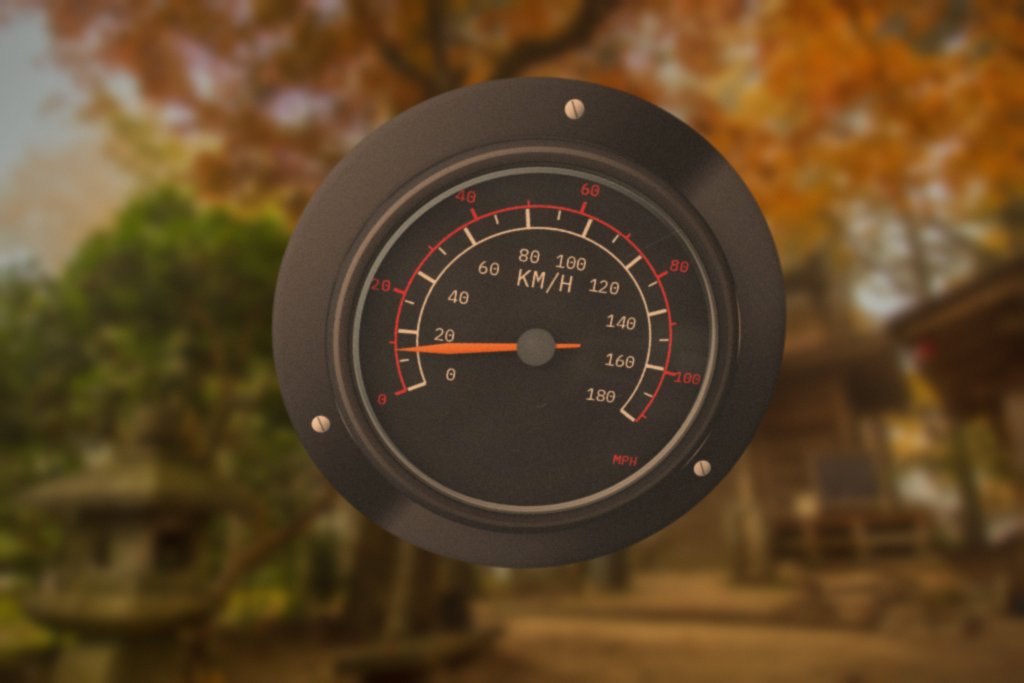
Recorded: 15,km/h
